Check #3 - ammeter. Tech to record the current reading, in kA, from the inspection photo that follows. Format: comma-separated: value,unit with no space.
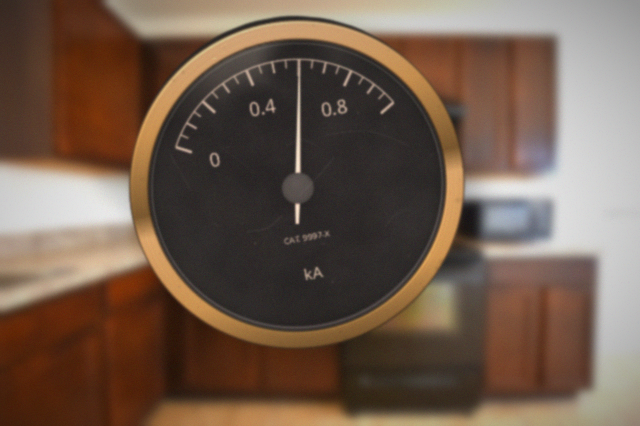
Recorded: 0.6,kA
